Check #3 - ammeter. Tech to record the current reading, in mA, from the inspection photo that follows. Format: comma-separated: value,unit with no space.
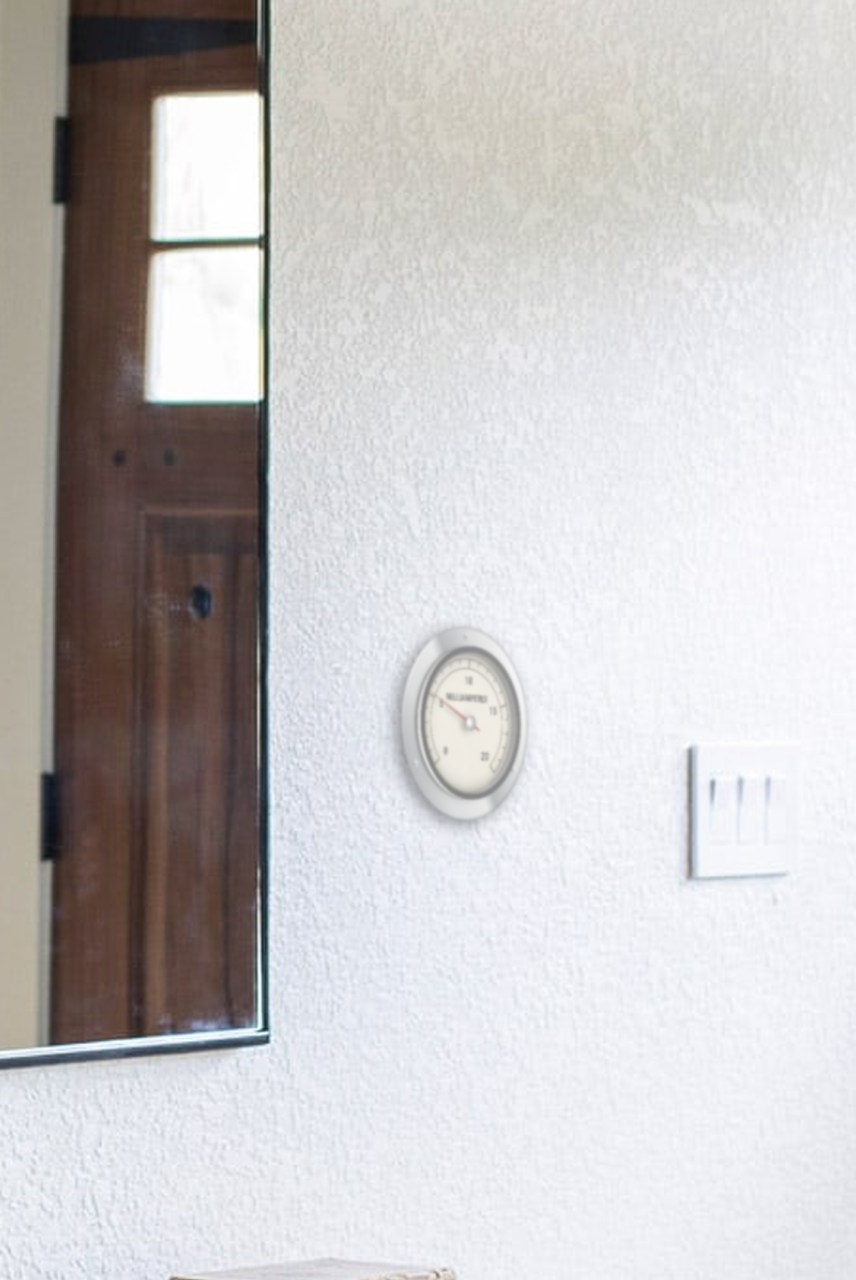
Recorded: 5,mA
